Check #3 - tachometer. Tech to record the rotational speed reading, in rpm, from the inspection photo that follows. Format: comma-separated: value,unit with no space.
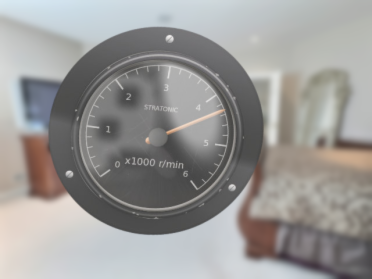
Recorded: 4300,rpm
